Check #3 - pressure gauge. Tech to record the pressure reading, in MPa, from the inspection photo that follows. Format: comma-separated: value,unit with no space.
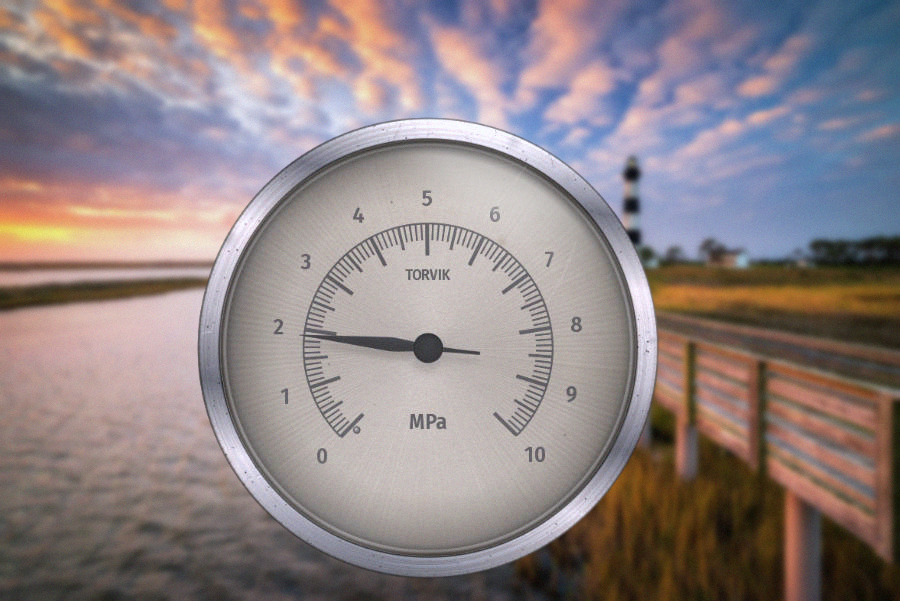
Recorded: 1.9,MPa
